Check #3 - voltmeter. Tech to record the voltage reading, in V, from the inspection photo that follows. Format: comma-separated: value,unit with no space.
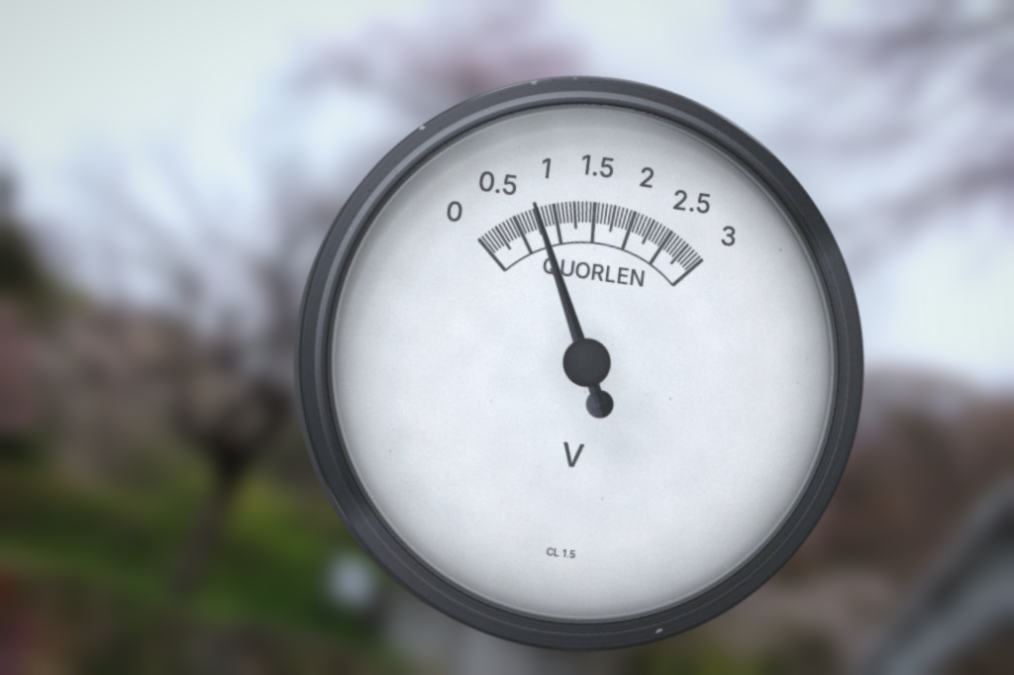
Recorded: 0.75,V
